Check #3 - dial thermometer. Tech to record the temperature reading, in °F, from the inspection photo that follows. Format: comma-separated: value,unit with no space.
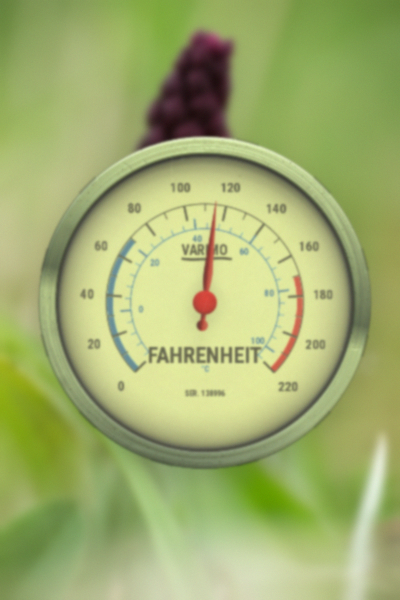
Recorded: 115,°F
